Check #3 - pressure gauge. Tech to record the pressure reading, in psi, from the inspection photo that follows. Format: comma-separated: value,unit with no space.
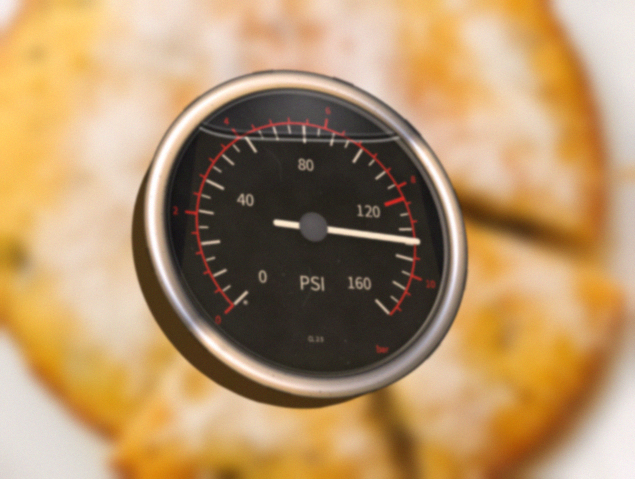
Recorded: 135,psi
